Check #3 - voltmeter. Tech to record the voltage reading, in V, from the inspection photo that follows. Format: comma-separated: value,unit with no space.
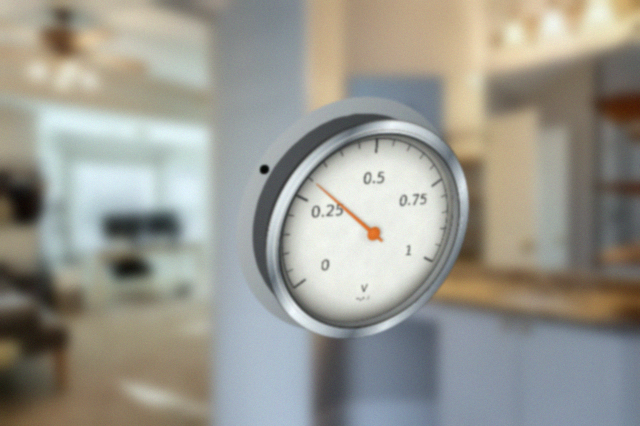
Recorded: 0.3,V
